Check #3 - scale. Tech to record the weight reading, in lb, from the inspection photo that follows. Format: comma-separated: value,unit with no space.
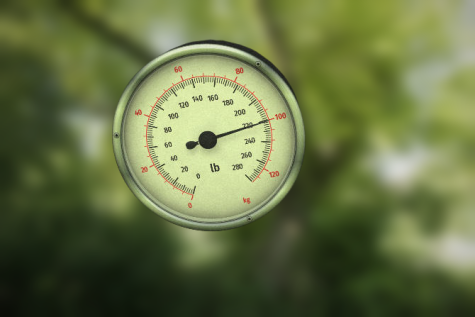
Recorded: 220,lb
